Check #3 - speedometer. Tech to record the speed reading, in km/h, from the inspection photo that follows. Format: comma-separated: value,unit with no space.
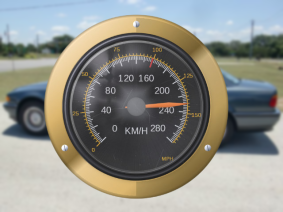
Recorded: 230,km/h
